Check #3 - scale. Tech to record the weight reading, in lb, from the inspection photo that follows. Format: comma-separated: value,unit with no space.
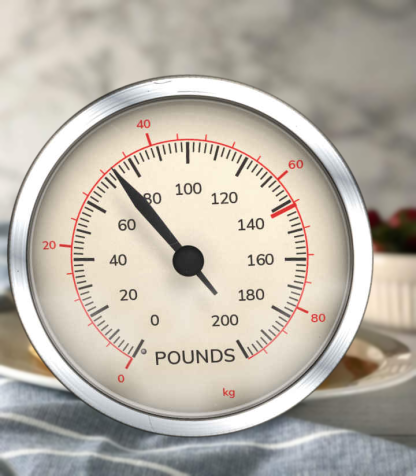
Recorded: 74,lb
